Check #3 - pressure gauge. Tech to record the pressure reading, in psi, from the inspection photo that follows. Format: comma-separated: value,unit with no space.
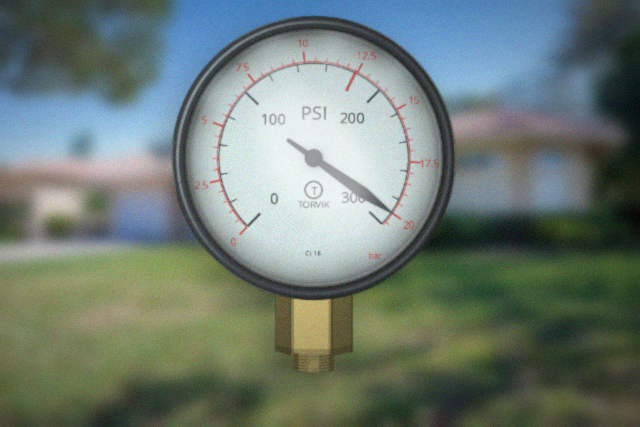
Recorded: 290,psi
